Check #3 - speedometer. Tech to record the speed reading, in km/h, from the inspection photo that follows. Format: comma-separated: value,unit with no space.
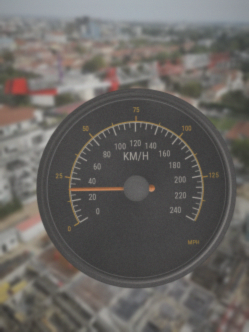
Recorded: 30,km/h
